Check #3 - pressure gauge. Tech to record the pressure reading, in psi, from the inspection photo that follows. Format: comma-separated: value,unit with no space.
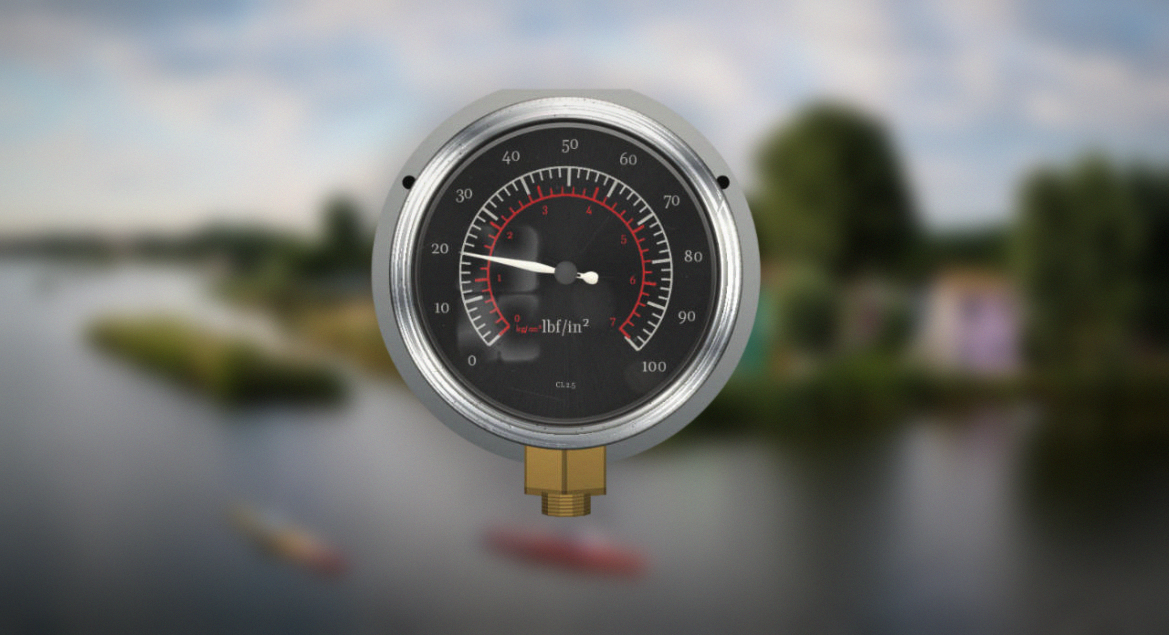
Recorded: 20,psi
